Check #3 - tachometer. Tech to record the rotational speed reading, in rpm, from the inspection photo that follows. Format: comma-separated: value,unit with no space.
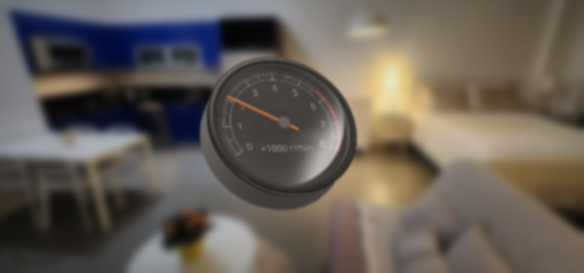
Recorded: 2000,rpm
